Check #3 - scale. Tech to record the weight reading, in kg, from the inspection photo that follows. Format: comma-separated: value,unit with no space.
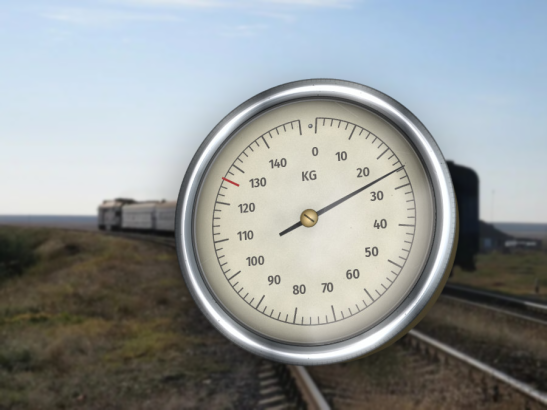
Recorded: 26,kg
